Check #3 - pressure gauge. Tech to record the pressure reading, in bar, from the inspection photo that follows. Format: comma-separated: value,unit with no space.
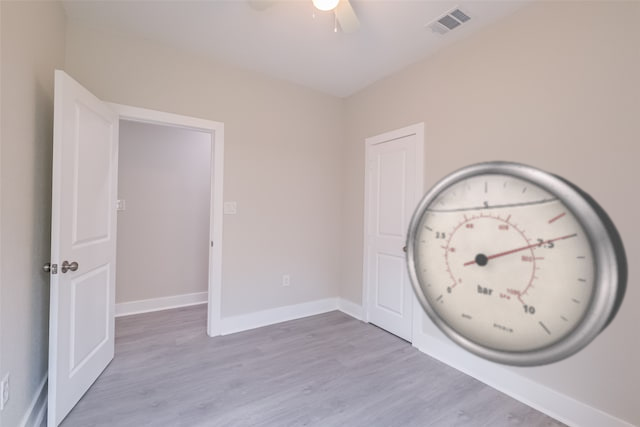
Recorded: 7.5,bar
